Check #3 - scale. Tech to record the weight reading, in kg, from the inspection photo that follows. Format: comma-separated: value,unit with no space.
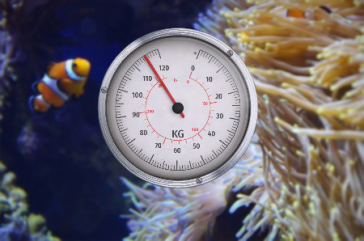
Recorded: 115,kg
